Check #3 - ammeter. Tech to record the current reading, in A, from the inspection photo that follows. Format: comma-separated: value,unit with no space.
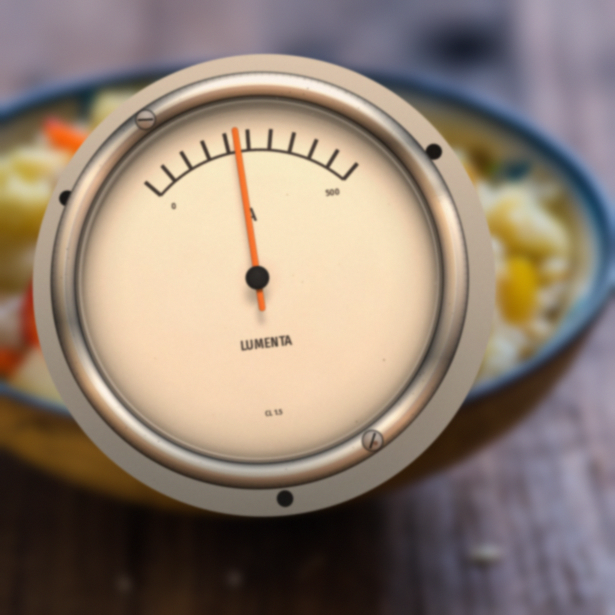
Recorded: 225,A
